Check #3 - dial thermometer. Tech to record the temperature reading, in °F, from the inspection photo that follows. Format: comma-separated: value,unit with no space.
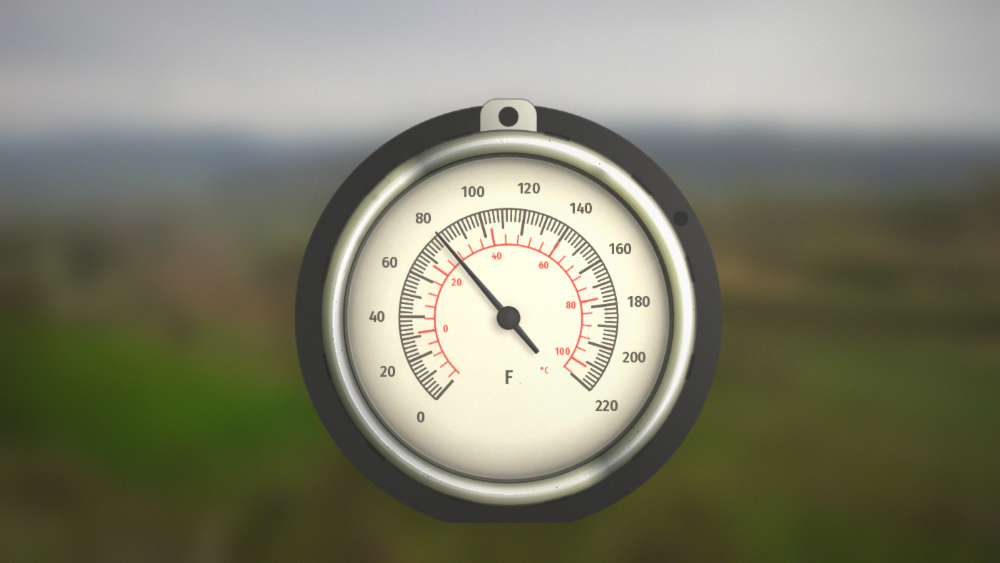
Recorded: 80,°F
